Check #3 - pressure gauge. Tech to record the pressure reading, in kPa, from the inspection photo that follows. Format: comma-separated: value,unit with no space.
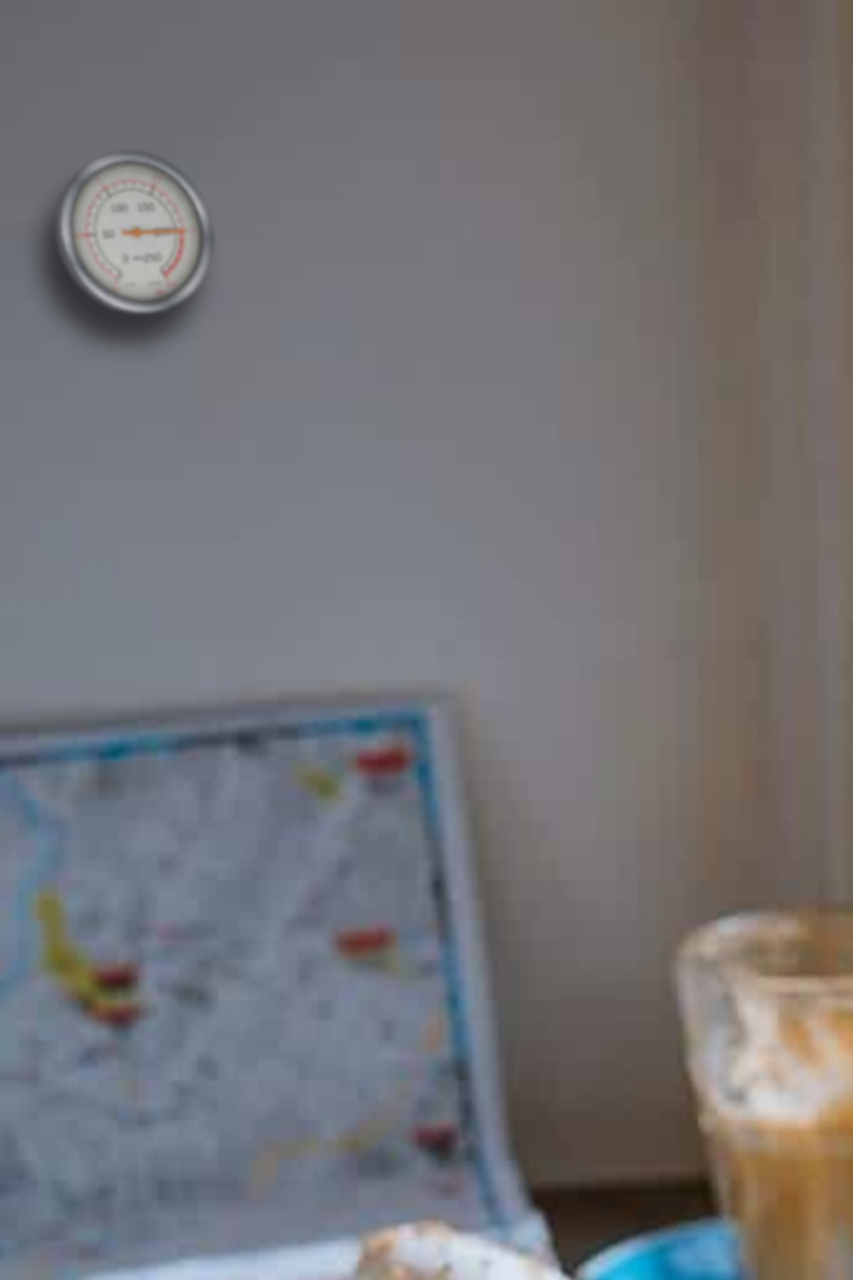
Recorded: 200,kPa
